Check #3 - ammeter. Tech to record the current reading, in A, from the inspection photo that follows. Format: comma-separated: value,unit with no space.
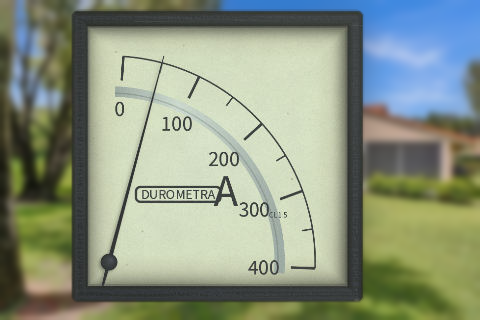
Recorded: 50,A
